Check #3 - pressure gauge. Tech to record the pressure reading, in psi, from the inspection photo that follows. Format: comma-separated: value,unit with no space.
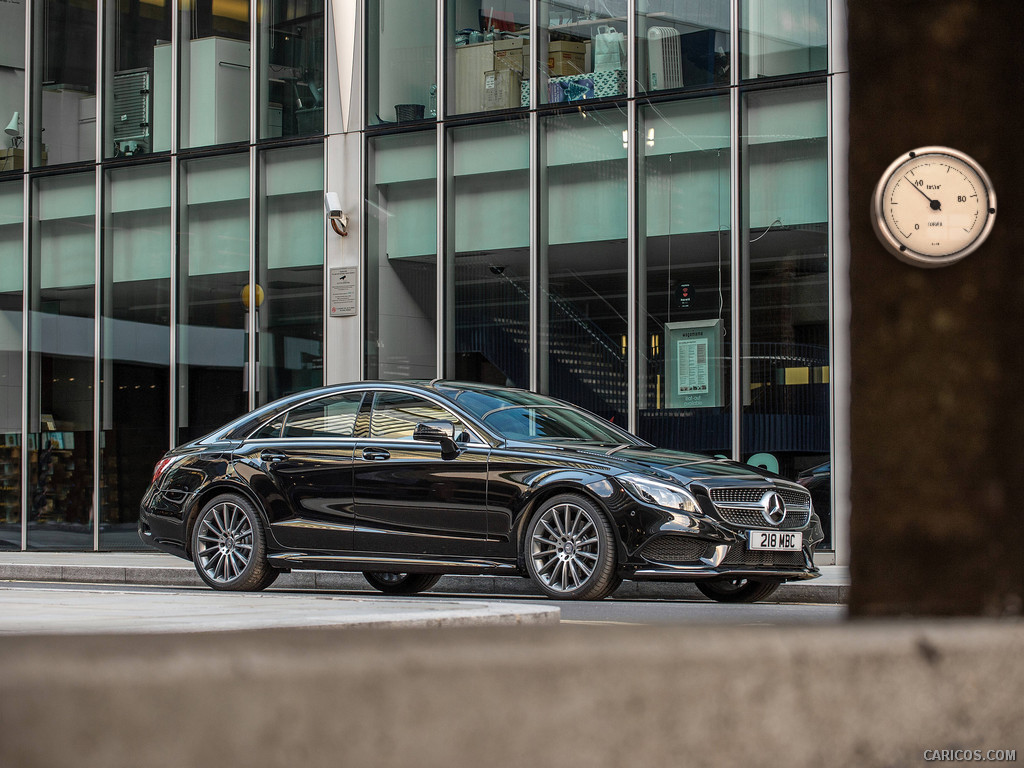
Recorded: 35,psi
